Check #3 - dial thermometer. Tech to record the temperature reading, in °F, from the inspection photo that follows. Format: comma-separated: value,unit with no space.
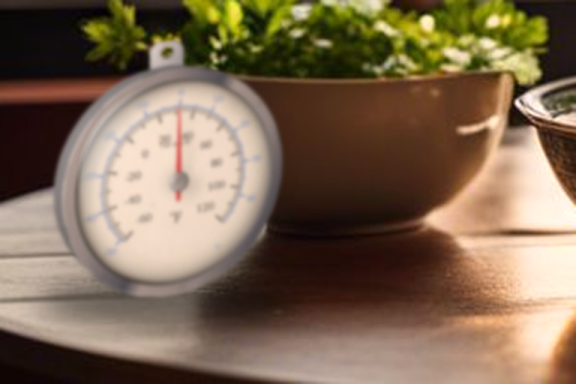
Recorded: 30,°F
